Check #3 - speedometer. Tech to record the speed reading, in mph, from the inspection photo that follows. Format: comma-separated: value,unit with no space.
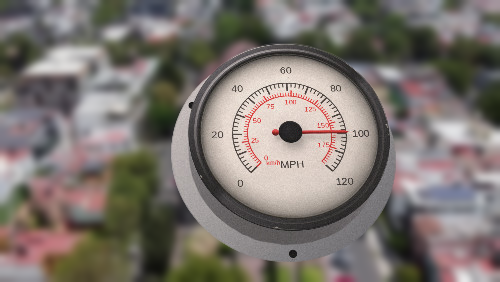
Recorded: 100,mph
